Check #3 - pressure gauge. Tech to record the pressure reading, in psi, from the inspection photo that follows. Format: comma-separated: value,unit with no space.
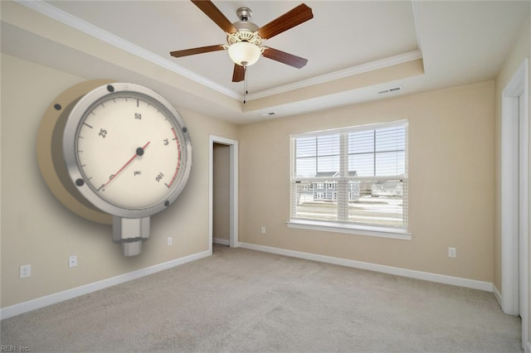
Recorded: 0,psi
